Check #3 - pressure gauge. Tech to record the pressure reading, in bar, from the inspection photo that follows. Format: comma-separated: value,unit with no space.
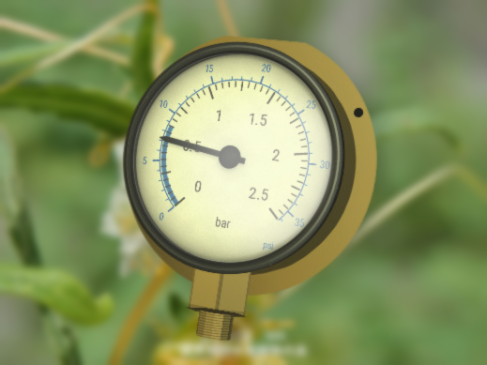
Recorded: 0.5,bar
